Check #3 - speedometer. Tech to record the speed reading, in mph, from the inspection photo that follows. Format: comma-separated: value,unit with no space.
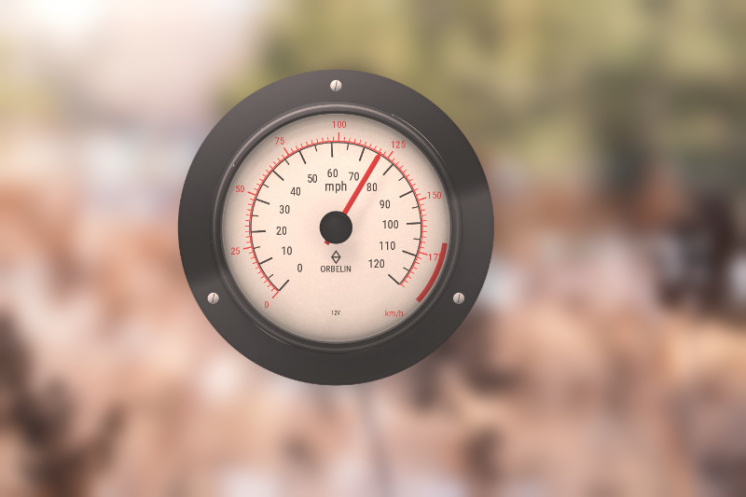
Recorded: 75,mph
